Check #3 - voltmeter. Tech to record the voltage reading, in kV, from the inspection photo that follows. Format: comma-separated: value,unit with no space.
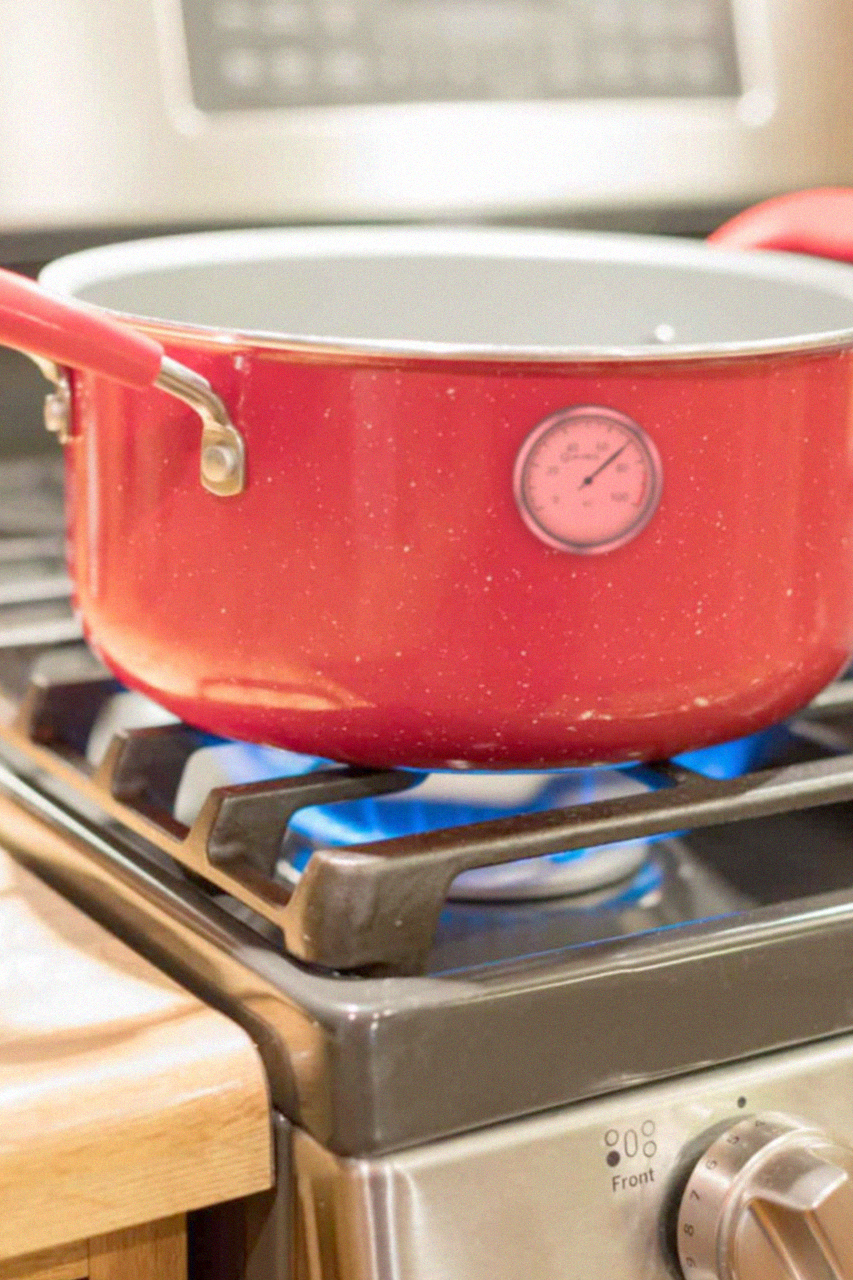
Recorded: 70,kV
